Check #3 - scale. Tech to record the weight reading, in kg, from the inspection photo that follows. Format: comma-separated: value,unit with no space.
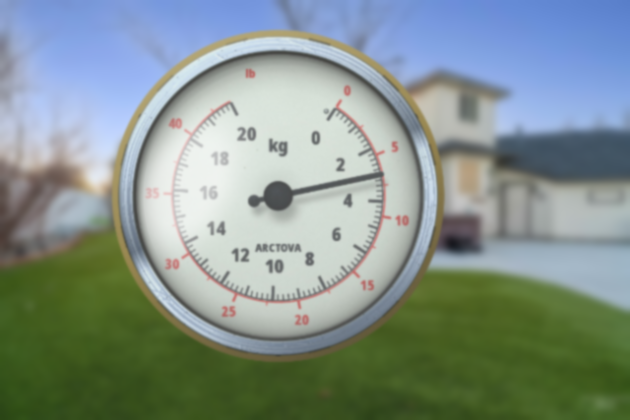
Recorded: 3,kg
